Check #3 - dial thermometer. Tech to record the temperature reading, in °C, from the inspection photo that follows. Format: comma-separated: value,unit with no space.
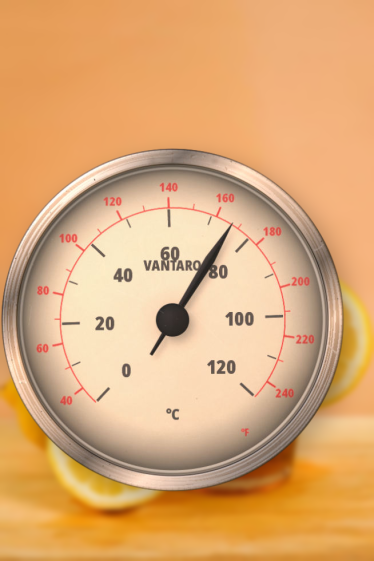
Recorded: 75,°C
